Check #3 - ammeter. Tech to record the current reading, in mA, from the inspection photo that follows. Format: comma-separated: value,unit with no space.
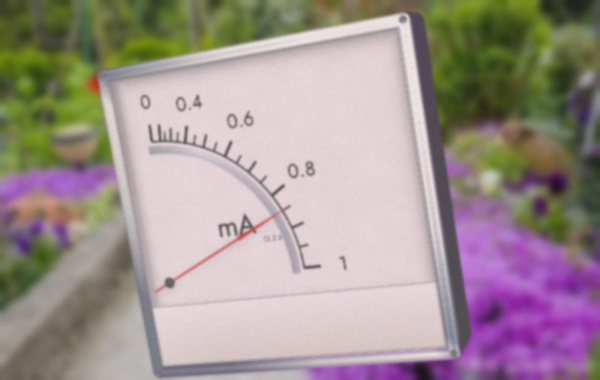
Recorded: 0.85,mA
